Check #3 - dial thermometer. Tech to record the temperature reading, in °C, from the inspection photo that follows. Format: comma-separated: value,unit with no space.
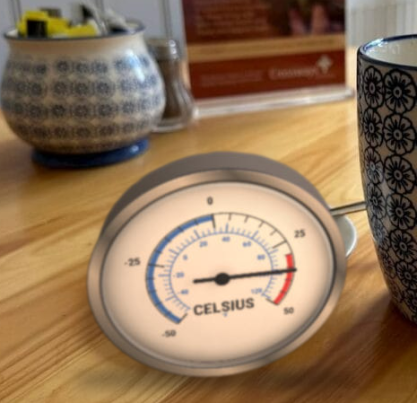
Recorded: 35,°C
